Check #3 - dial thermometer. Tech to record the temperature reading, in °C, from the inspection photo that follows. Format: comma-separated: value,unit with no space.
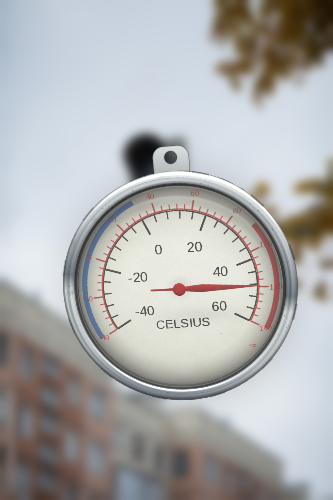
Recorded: 48,°C
